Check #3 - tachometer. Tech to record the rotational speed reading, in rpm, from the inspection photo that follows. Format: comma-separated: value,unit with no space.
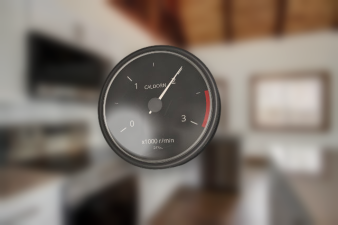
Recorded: 2000,rpm
